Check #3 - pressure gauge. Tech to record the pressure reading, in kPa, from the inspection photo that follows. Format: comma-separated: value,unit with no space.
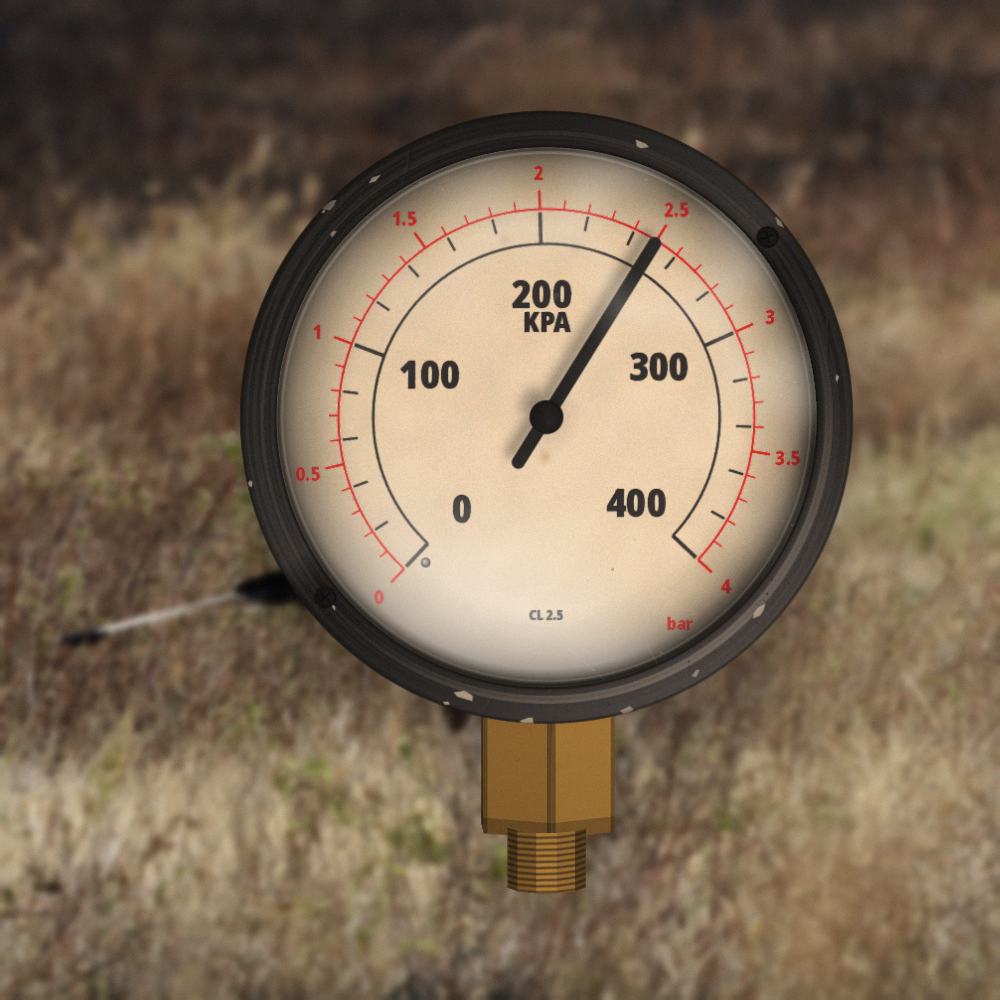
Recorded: 250,kPa
